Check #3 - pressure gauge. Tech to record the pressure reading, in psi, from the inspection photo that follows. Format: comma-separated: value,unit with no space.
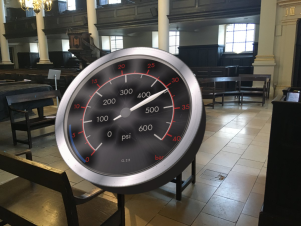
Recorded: 450,psi
